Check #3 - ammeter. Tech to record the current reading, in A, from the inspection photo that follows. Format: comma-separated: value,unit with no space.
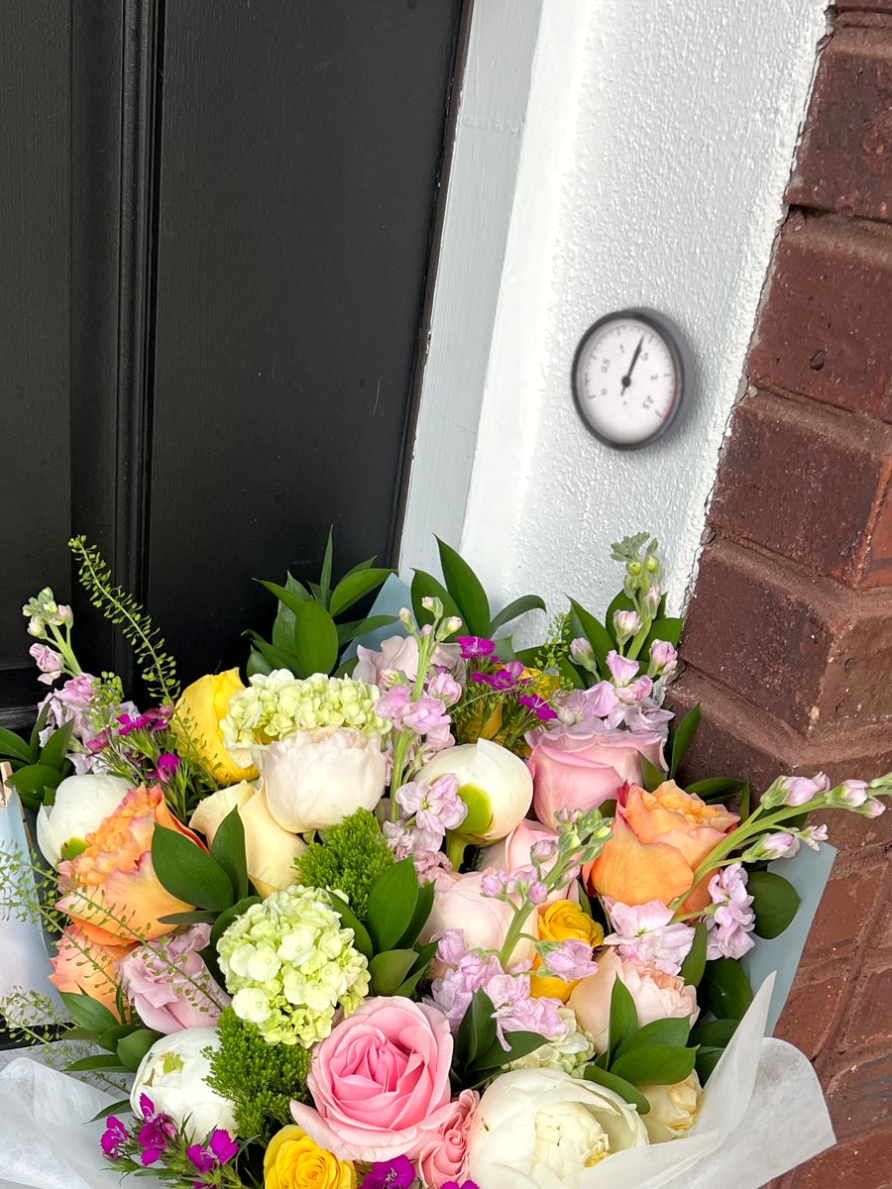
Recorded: 1.4,A
